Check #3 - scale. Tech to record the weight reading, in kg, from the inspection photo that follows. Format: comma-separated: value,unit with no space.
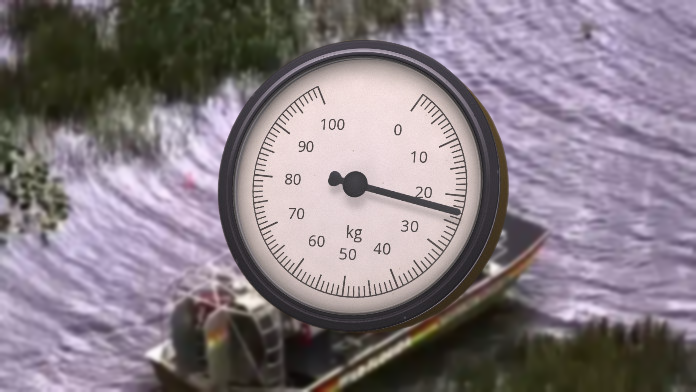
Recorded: 23,kg
